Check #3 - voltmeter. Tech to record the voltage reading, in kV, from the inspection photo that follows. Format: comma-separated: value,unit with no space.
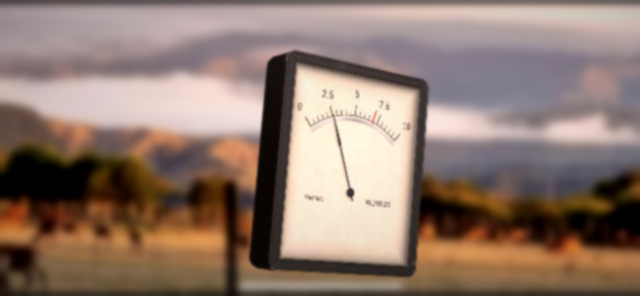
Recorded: 2.5,kV
